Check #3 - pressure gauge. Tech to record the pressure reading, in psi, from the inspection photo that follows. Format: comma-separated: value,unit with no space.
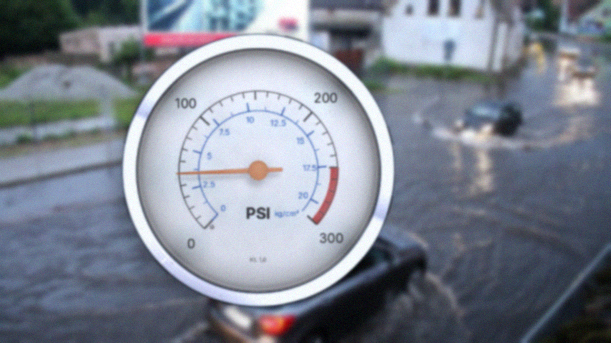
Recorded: 50,psi
